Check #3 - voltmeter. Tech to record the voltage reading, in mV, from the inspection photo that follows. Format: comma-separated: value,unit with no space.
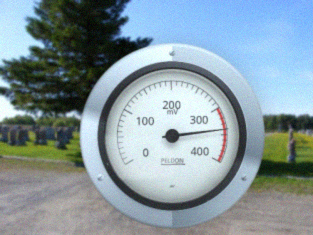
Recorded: 340,mV
